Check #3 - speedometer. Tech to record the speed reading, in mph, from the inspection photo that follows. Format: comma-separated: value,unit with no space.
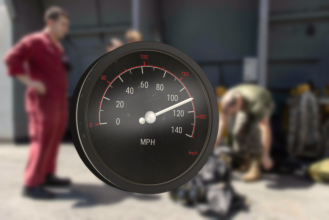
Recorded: 110,mph
